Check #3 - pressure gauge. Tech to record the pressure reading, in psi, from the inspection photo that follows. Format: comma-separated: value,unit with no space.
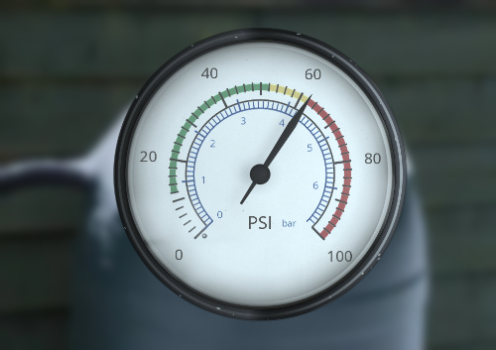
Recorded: 62,psi
